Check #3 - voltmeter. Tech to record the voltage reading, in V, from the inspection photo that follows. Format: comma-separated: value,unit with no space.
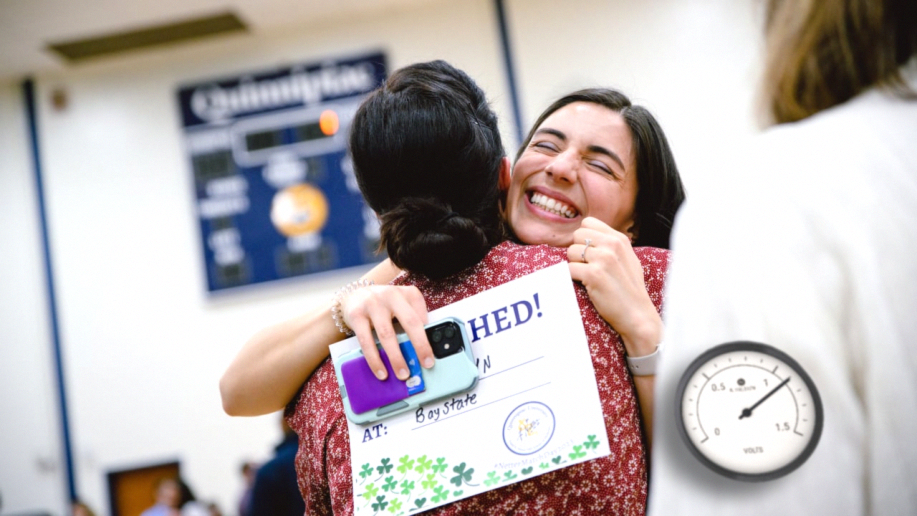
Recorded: 1.1,V
